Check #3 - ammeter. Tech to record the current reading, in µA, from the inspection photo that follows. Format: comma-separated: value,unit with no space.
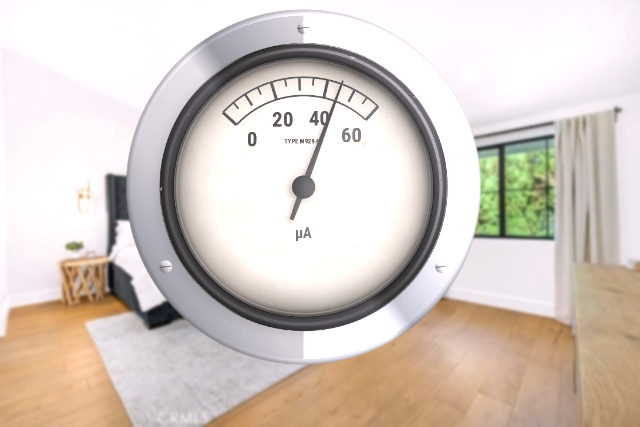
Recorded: 45,µA
